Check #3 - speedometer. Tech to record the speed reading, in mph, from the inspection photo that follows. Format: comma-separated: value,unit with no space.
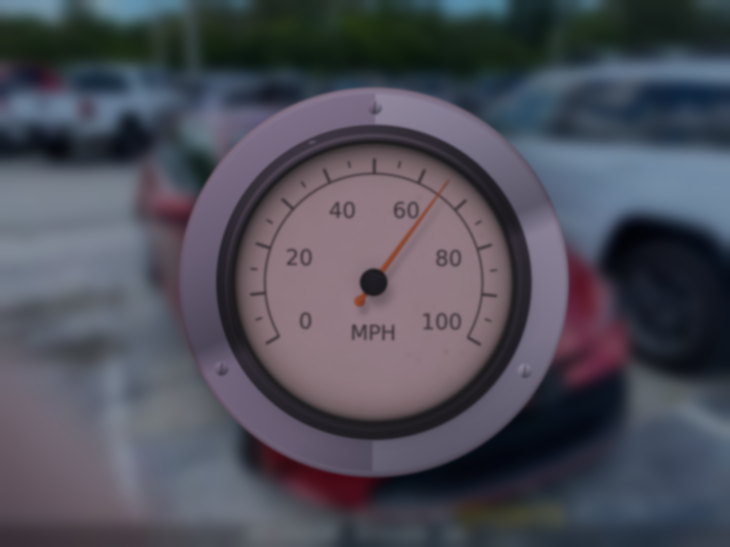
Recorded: 65,mph
